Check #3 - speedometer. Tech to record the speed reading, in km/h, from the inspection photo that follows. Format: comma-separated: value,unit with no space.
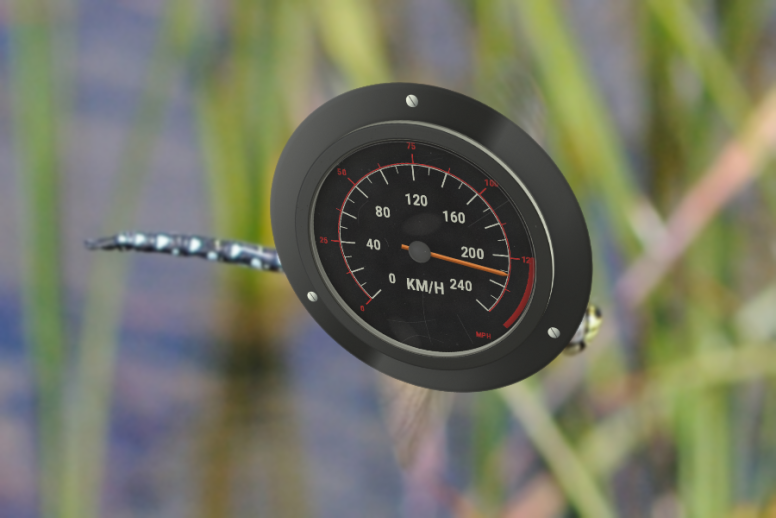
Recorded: 210,km/h
